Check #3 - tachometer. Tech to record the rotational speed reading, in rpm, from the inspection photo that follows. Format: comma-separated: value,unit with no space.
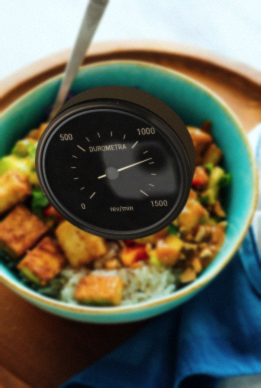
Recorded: 1150,rpm
